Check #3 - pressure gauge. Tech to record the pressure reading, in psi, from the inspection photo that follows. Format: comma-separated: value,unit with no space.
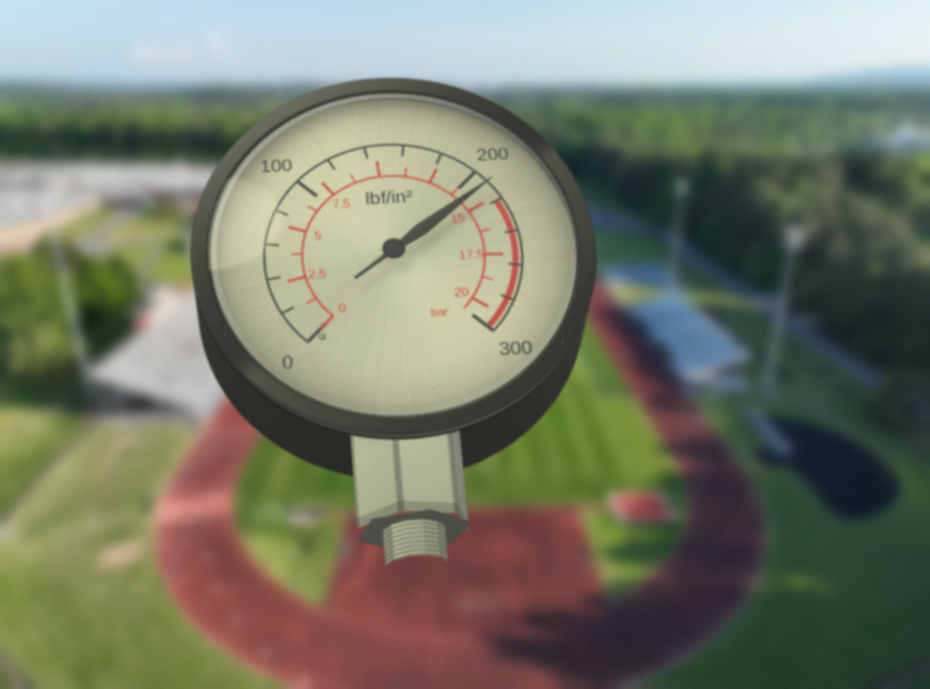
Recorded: 210,psi
